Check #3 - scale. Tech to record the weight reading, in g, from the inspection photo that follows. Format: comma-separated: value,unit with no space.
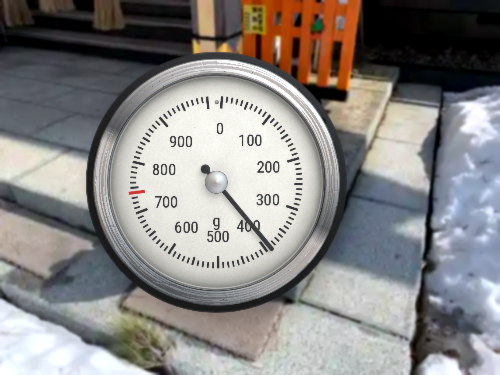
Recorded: 390,g
